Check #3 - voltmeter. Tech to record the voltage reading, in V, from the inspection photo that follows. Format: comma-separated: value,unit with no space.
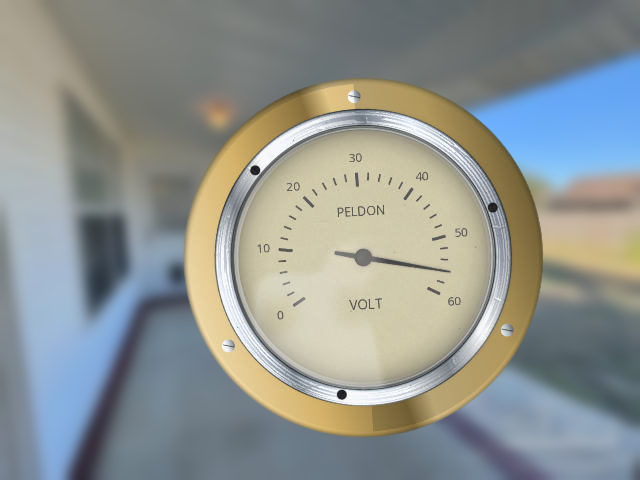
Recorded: 56,V
